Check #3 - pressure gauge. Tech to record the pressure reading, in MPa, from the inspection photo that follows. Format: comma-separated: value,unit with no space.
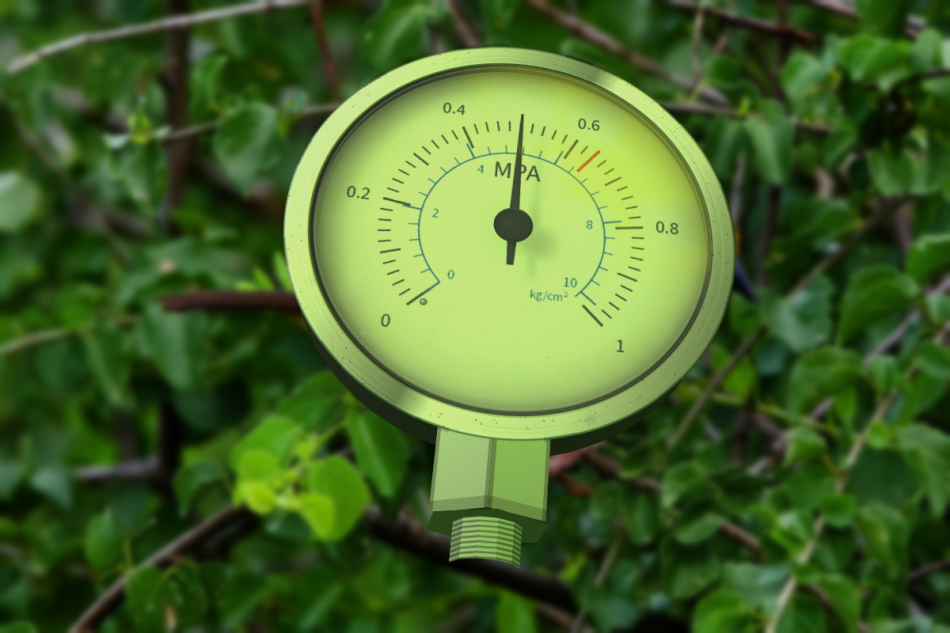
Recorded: 0.5,MPa
